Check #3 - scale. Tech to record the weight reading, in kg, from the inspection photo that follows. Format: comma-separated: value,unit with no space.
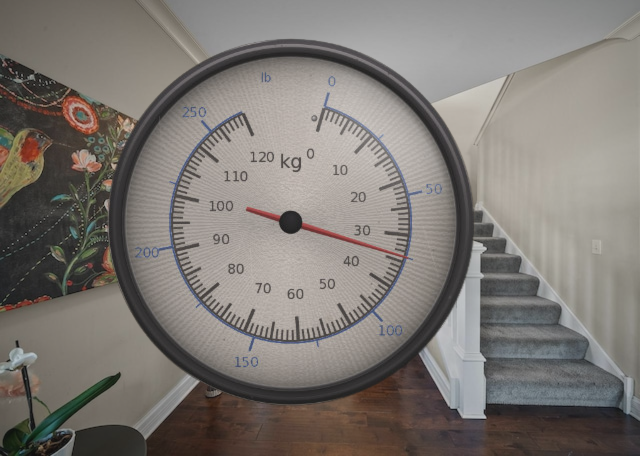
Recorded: 34,kg
